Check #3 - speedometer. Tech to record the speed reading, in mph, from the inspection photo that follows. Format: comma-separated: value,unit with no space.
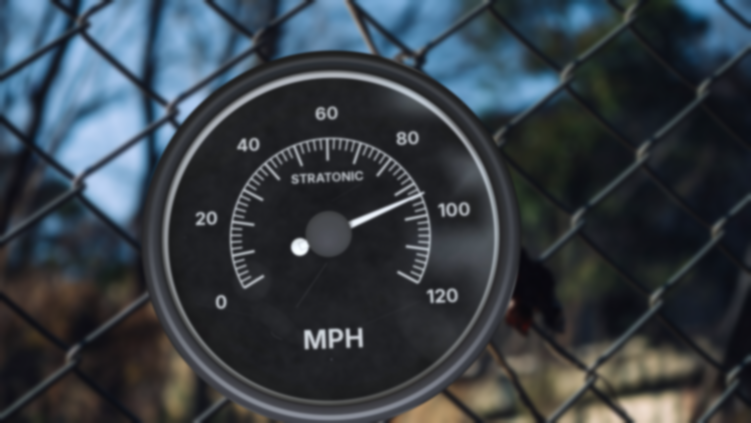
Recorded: 94,mph
